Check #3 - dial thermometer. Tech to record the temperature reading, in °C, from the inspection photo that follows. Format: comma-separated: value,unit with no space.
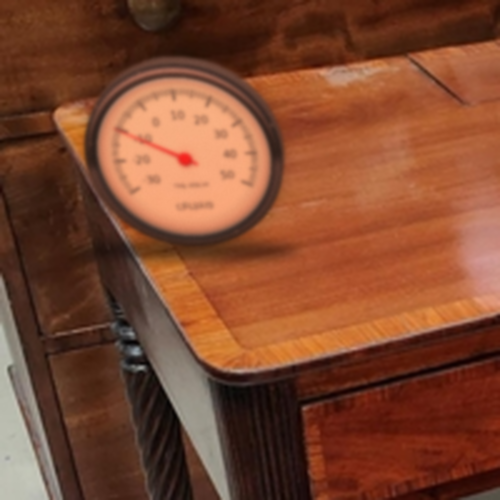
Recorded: -10,°C
